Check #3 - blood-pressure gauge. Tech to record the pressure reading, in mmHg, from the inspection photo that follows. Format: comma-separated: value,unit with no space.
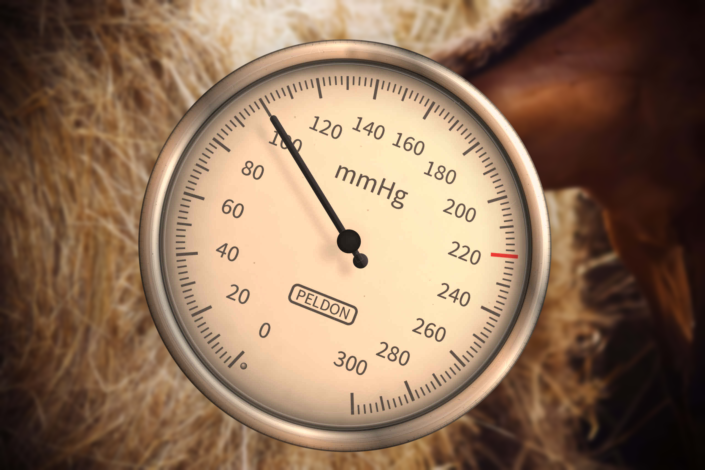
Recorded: 100,mmHg
